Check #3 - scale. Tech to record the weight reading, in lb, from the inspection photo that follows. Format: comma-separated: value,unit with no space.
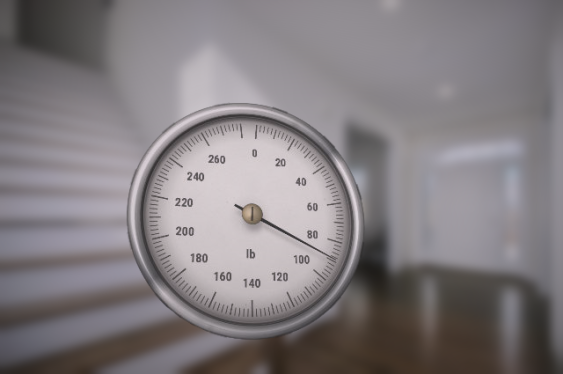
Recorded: 90,lb
